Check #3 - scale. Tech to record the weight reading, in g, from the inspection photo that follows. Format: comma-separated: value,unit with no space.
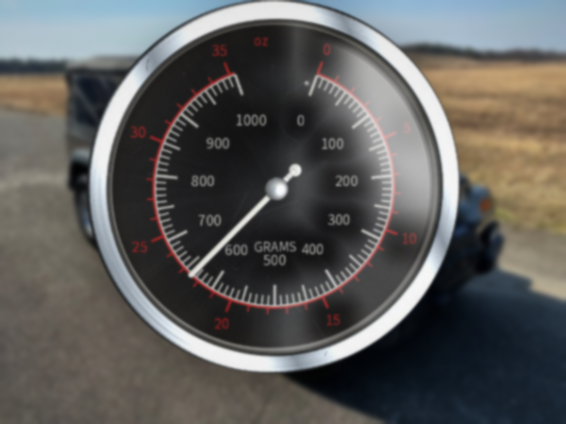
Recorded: 640,g
